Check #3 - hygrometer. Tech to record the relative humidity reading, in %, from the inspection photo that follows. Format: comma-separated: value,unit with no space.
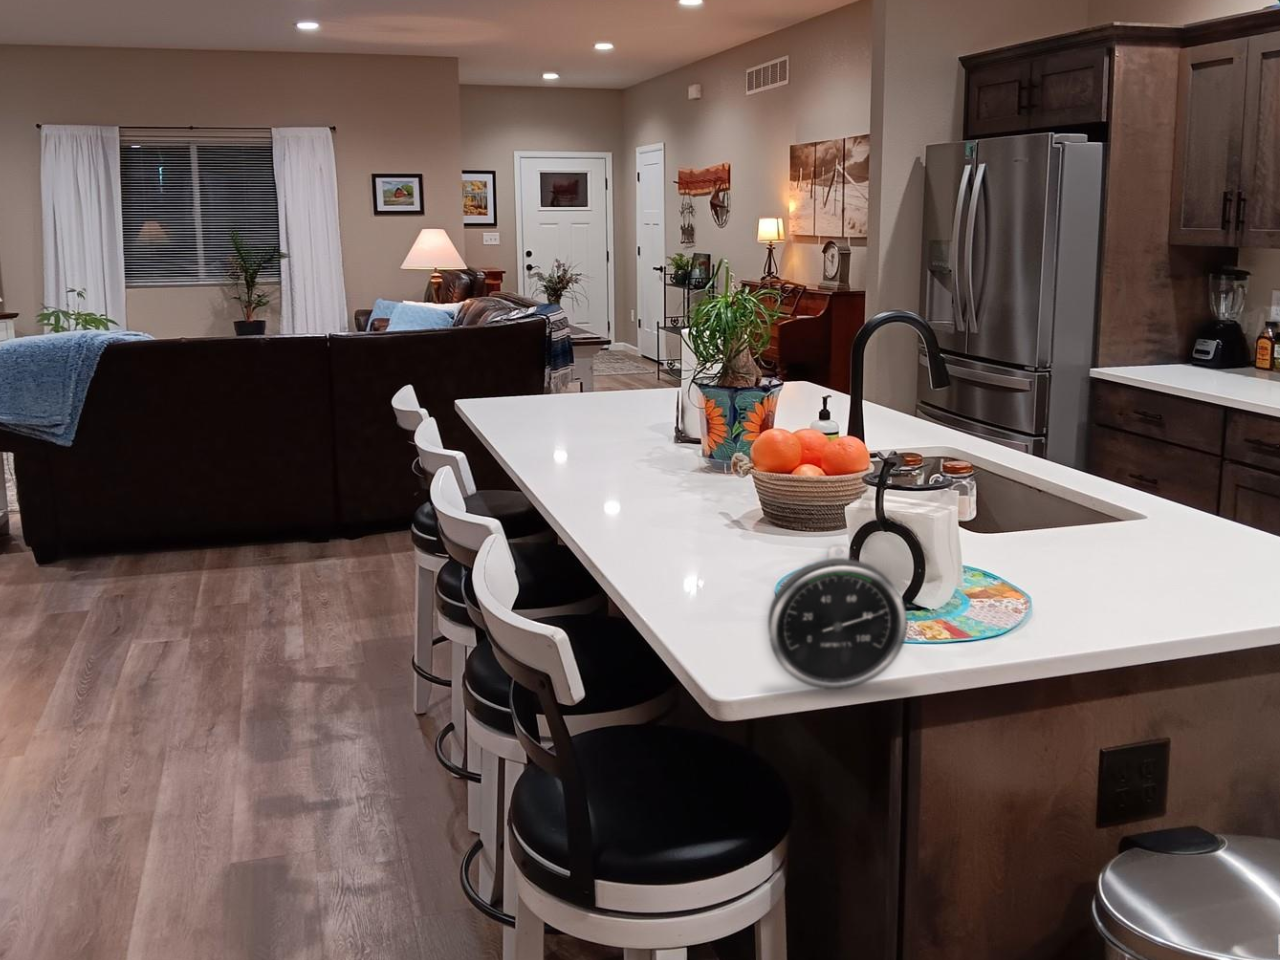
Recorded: 80,%
